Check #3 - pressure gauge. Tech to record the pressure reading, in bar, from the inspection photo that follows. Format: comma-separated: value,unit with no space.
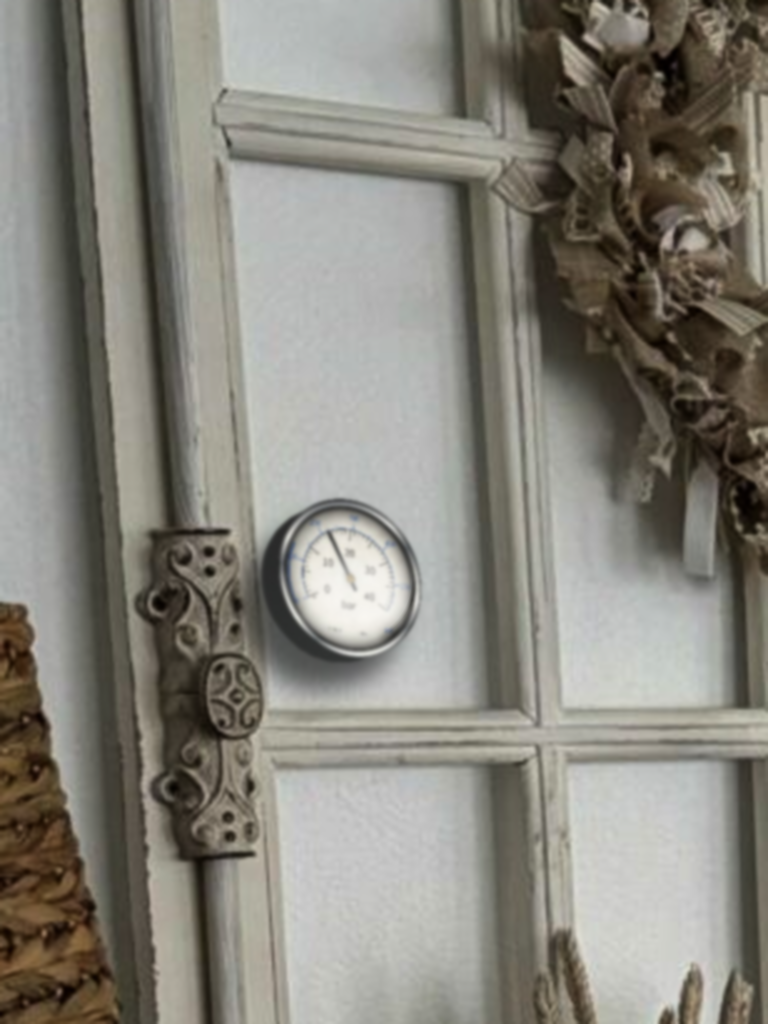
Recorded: 15,bar
